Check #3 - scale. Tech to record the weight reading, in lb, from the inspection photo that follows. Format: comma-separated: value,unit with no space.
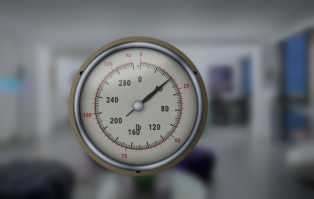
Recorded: 40,lb
